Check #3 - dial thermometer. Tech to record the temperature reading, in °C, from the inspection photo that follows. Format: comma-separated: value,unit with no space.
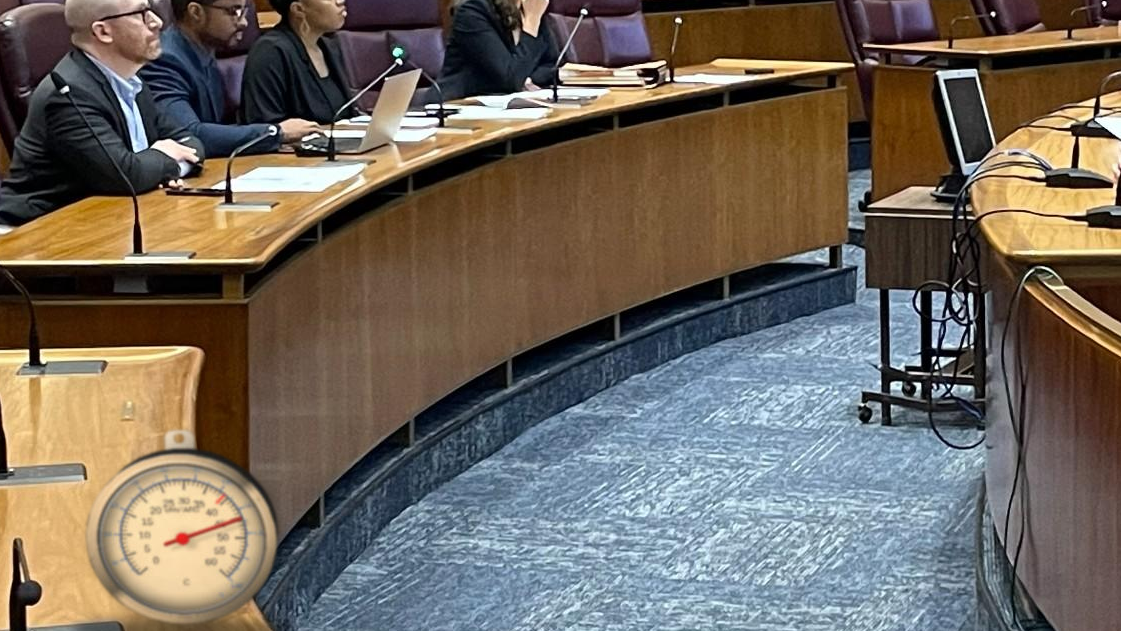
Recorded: 45,°C
